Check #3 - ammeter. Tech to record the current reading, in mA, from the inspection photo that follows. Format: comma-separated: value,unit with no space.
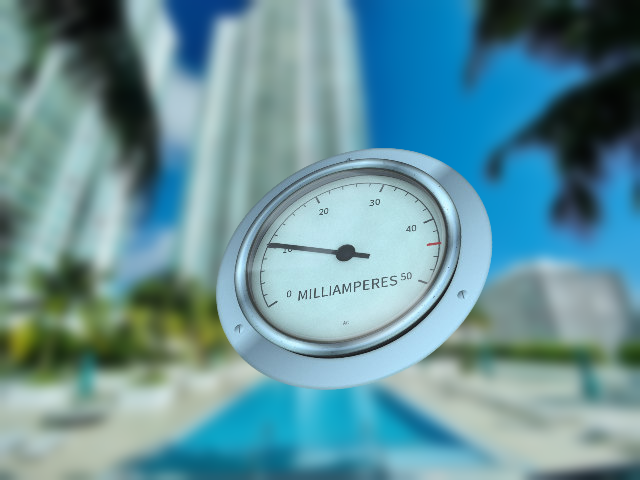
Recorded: 10,mA
